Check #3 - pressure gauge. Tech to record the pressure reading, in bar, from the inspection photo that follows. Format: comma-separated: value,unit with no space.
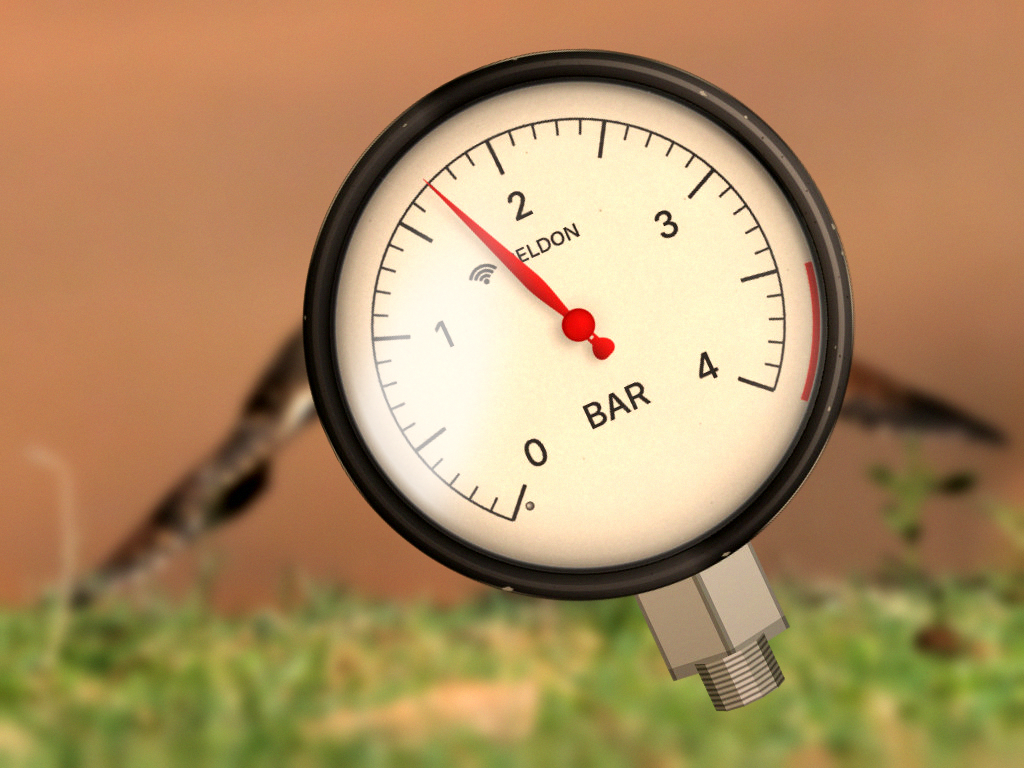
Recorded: 1.7,bar
